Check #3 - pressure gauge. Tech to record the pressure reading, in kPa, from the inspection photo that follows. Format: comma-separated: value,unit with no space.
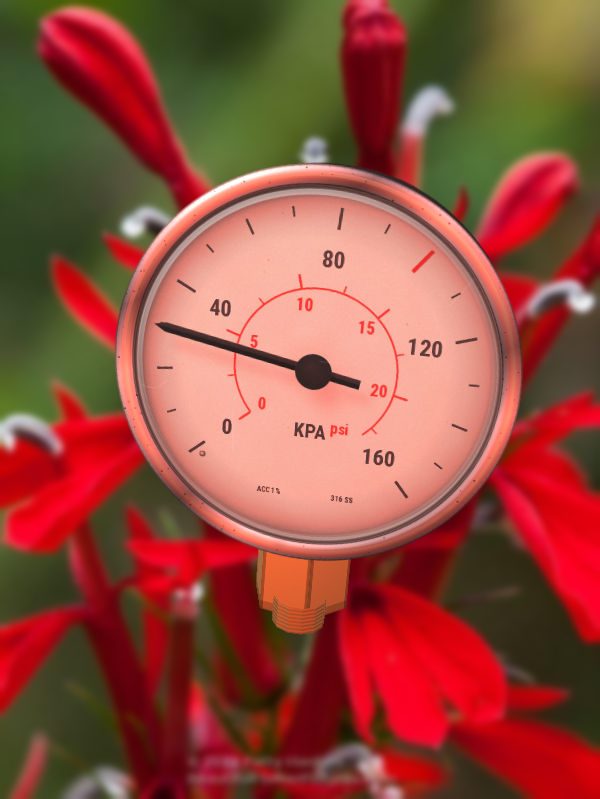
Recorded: 30,kPa
